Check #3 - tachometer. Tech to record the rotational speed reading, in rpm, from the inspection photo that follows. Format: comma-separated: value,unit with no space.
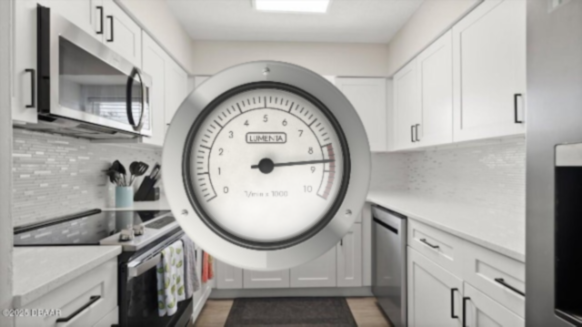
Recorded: 8600,rpm
